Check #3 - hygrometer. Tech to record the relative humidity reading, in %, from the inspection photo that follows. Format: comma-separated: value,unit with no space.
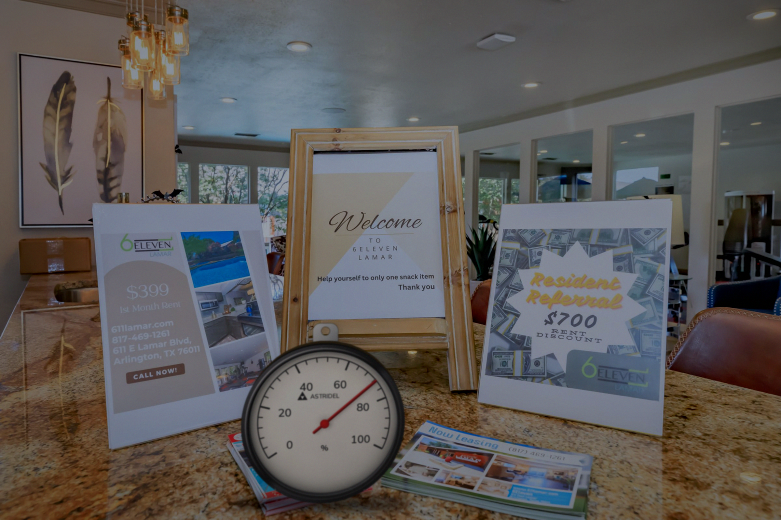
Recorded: 72,%
